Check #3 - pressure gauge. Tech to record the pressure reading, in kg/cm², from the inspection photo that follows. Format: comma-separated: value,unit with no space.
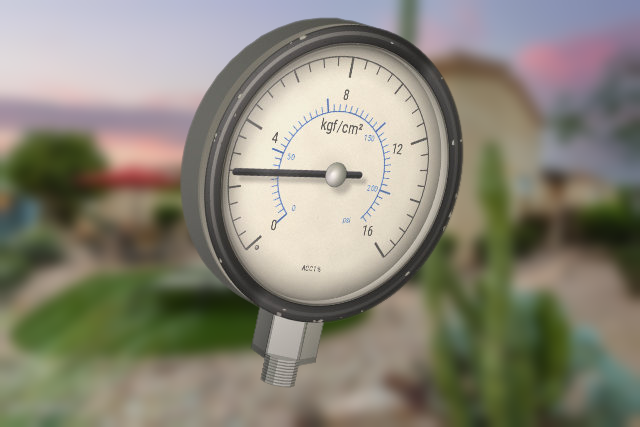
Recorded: 2.5,kg/cm²
